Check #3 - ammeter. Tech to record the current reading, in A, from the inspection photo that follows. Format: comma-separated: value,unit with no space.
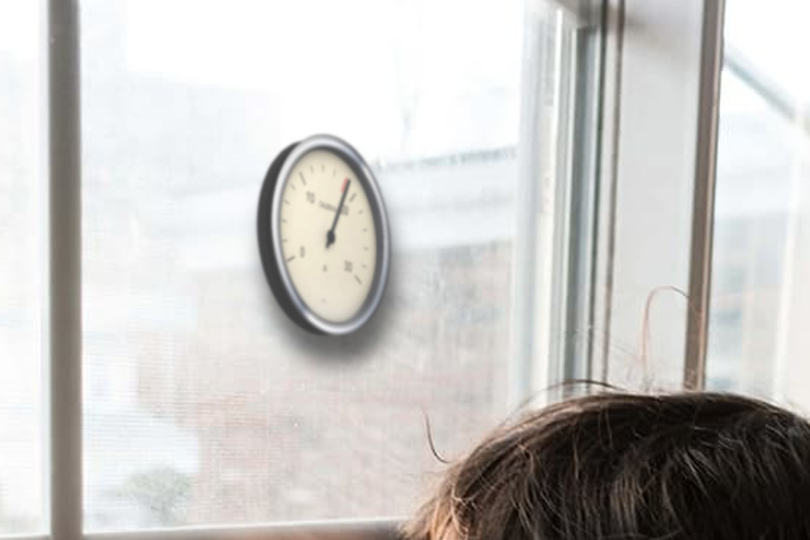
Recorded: 18,A
